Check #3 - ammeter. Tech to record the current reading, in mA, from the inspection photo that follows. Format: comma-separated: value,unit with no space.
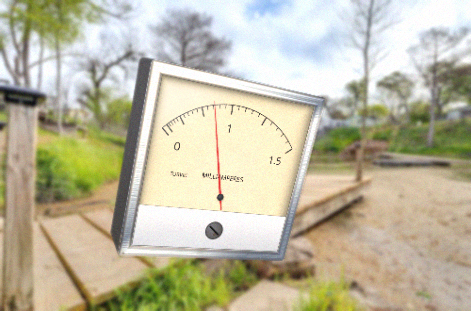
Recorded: 0.85,mA
